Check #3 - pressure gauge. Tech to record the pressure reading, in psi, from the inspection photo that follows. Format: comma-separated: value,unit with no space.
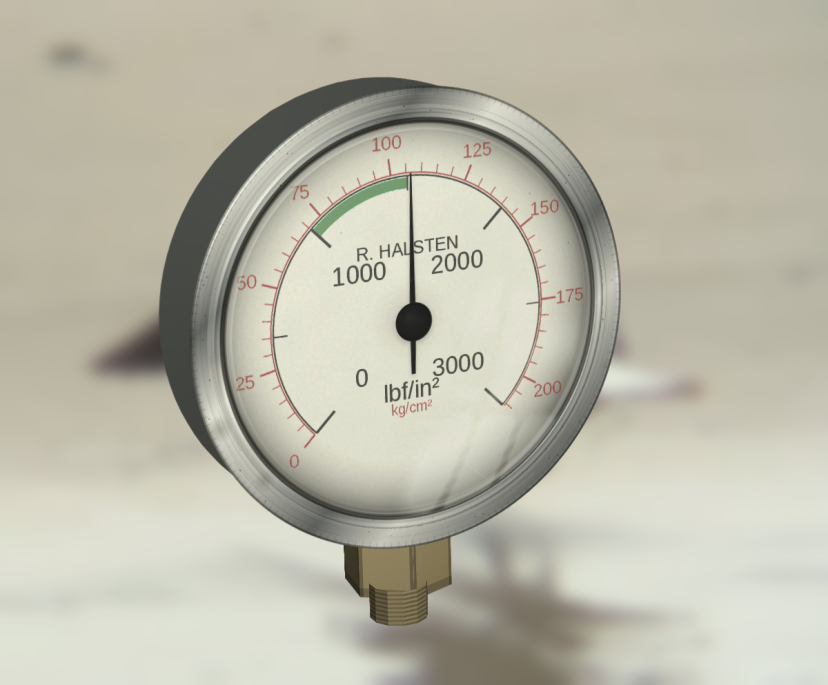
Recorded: 1500,psi
